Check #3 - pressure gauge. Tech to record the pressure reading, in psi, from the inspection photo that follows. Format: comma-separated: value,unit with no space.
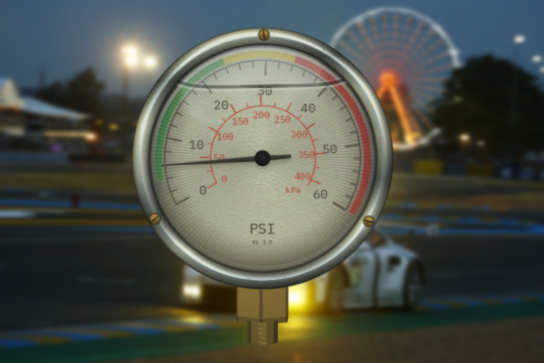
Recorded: 6,psi
